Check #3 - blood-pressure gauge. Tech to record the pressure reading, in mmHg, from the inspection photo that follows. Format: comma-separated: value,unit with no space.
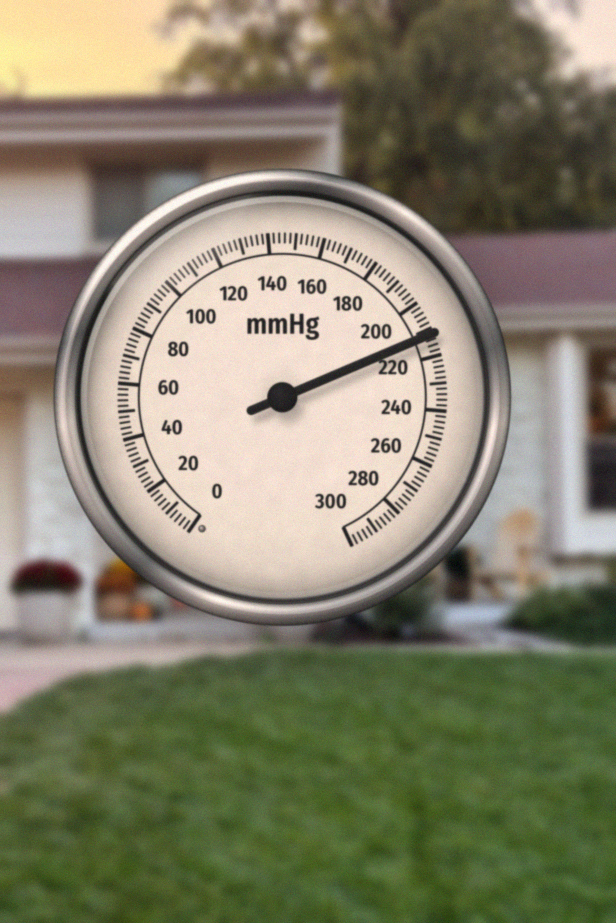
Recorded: 212,mmHg
